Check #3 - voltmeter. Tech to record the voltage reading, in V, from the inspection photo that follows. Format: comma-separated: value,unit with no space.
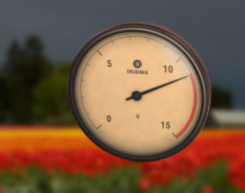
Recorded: 11,V
